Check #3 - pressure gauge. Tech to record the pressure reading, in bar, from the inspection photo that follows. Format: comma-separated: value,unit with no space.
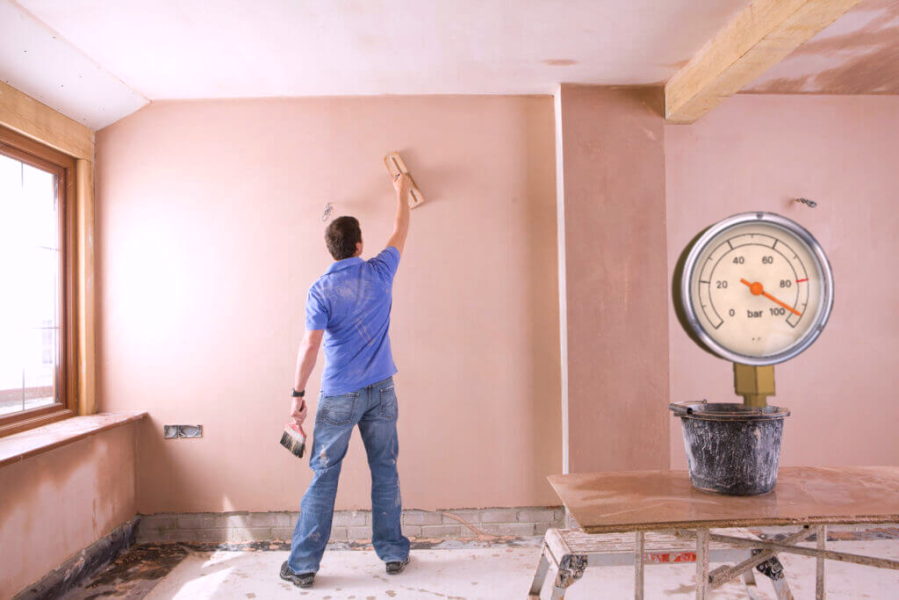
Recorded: 95,bar
